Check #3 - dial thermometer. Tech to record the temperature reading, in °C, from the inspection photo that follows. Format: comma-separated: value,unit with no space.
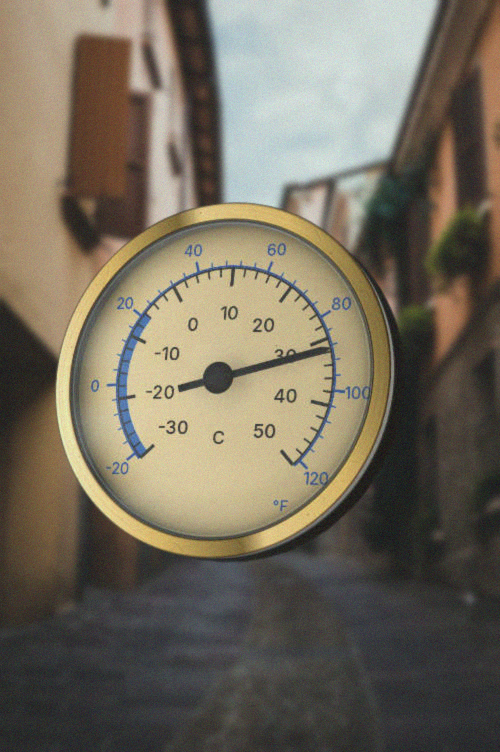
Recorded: 32,°C
